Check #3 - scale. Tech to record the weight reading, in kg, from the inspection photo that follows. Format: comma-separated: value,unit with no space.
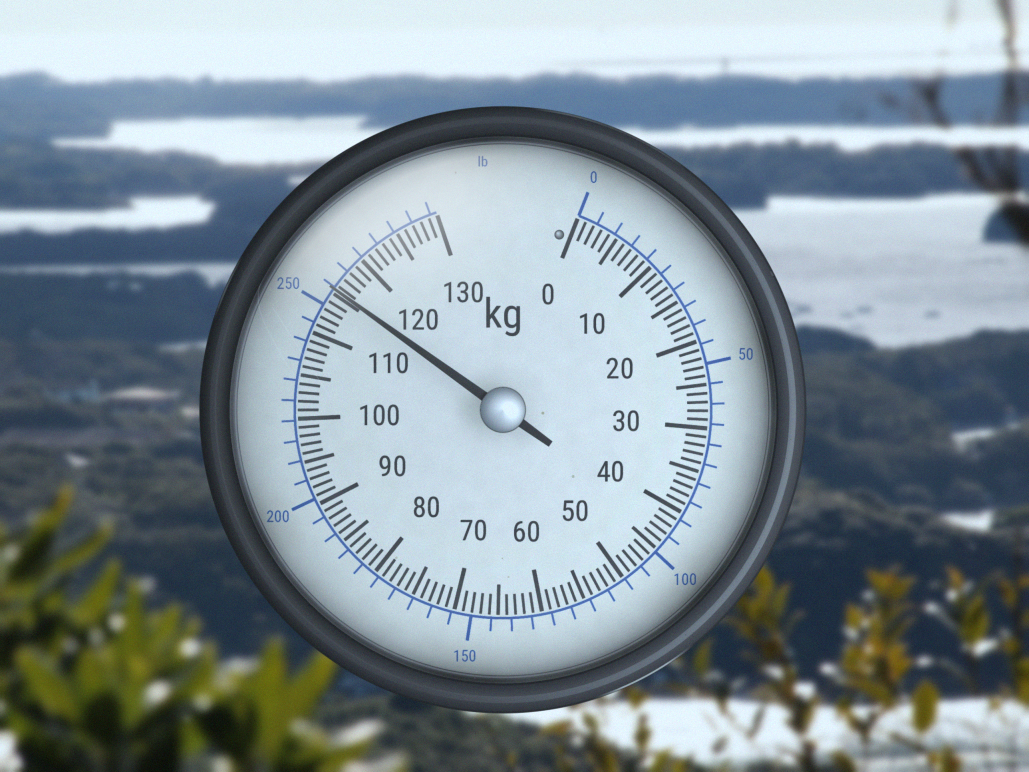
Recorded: 115.5,kg
